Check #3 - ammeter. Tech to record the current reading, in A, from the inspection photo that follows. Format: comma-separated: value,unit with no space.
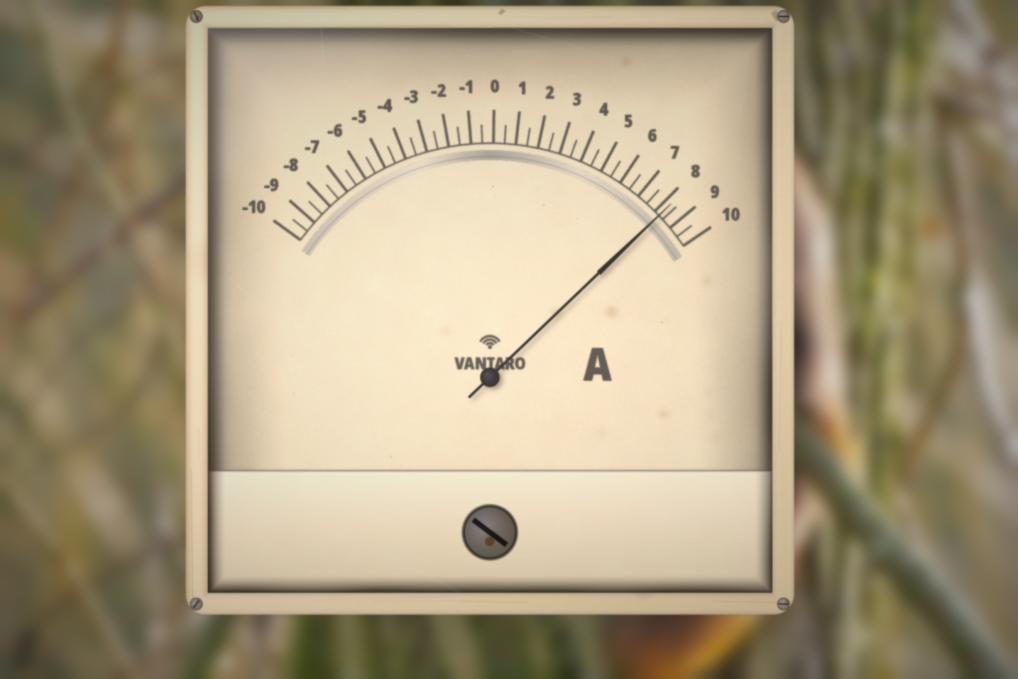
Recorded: 8.25,A
